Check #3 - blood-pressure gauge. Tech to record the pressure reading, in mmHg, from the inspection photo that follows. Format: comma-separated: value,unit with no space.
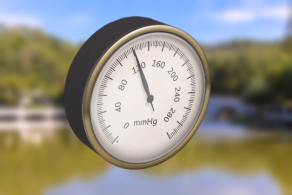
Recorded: 120,mmHg
